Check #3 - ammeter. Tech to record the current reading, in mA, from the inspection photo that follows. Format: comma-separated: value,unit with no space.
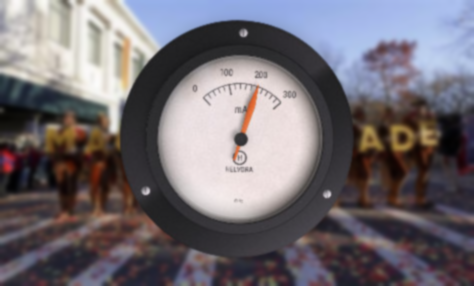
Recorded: 200,mA
